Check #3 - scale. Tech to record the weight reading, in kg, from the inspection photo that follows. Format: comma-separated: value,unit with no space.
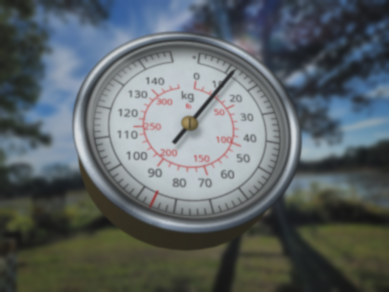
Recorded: 12,kg
